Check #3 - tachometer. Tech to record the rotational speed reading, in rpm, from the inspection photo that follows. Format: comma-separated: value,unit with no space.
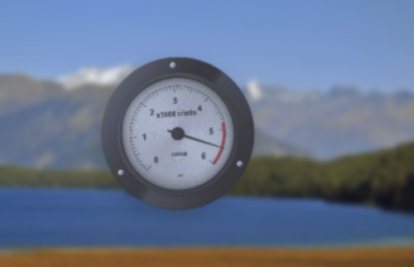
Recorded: 5500,rpm
